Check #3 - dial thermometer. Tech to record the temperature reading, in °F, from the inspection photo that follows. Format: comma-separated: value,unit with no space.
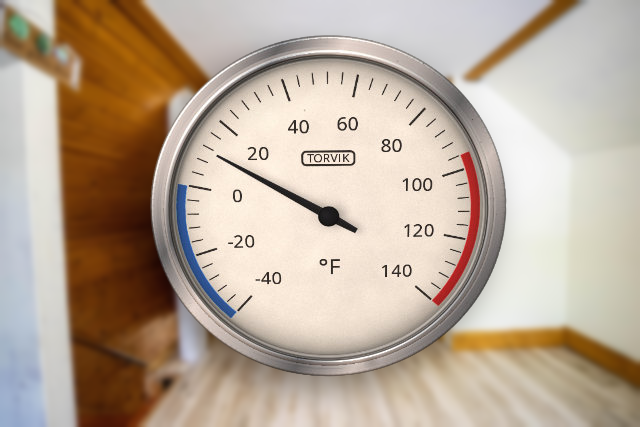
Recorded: 12,°F
